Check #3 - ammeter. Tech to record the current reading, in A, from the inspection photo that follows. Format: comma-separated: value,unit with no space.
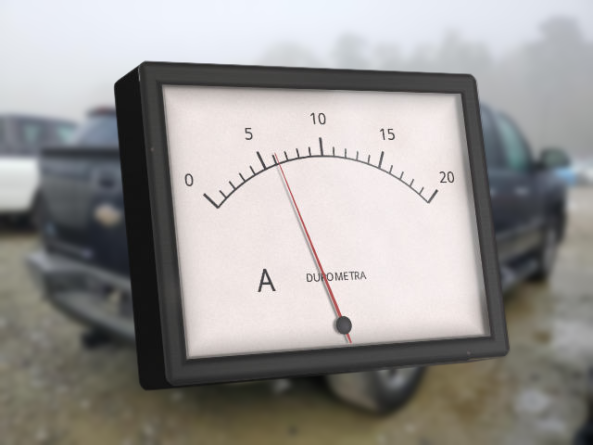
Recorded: 6,A
